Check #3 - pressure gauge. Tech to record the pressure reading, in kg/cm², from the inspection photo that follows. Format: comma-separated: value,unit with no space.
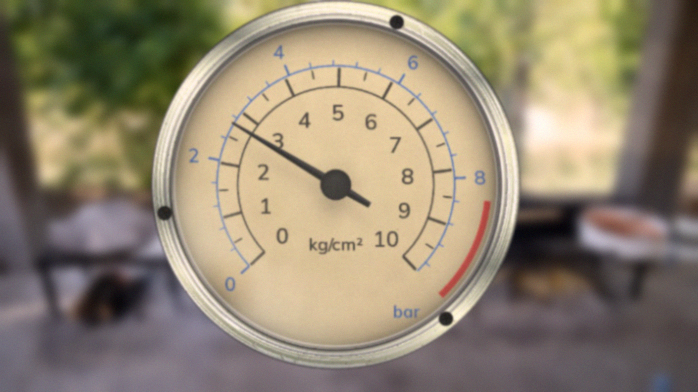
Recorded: 2.75,kg/cm²
